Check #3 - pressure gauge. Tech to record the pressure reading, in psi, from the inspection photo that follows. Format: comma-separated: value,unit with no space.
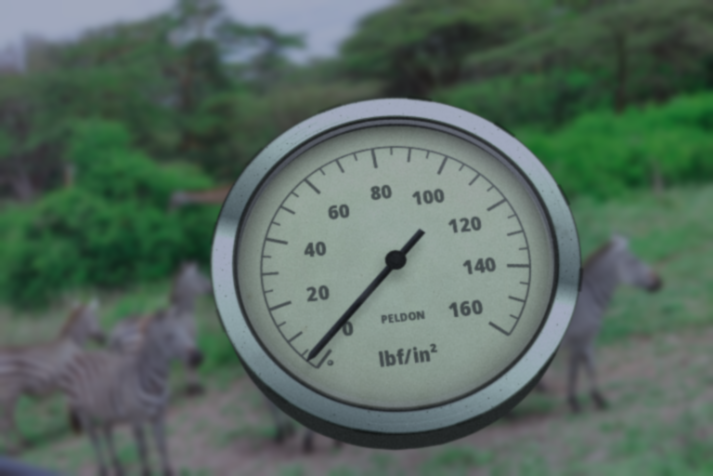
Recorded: 2.5,psi
